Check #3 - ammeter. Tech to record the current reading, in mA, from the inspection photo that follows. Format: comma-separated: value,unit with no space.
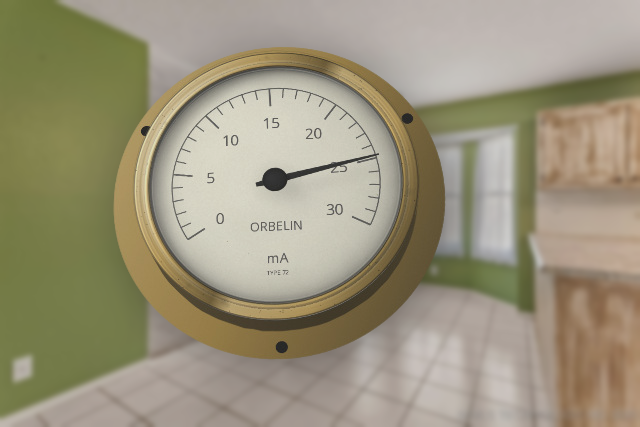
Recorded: 25,mA
